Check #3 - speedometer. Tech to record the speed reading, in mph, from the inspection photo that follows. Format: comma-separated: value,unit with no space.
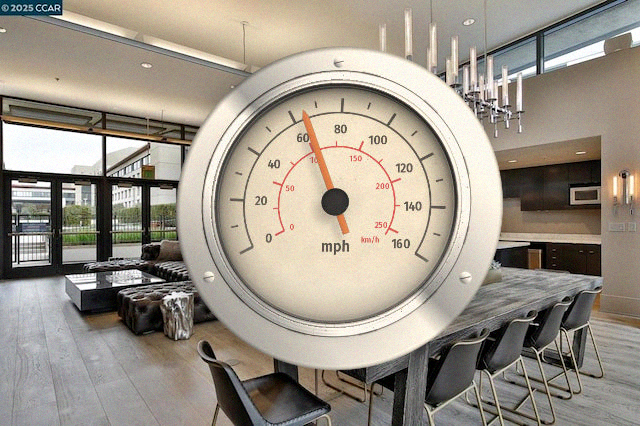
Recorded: 65,mph
